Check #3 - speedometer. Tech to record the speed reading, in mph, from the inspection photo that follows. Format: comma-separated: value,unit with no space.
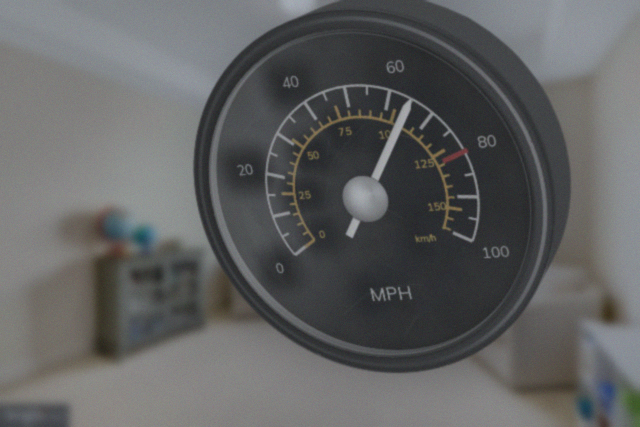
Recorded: 65,mph
